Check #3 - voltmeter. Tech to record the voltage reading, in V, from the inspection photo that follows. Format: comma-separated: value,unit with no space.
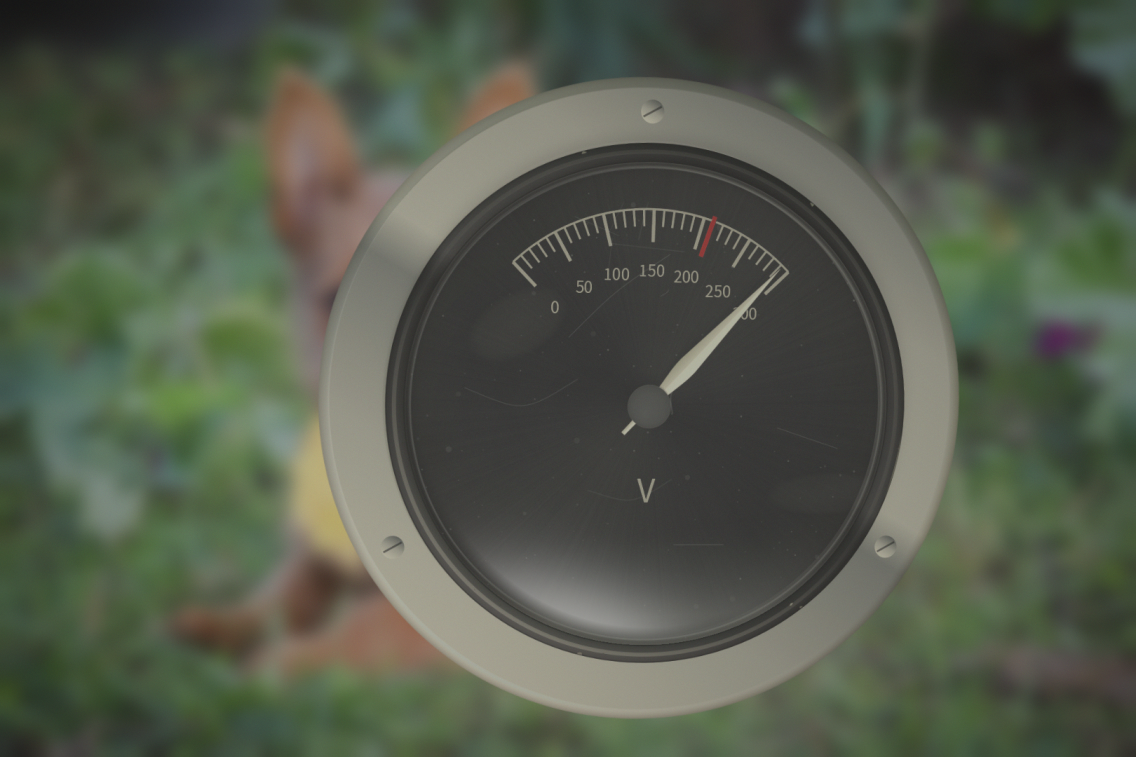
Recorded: 290,V
